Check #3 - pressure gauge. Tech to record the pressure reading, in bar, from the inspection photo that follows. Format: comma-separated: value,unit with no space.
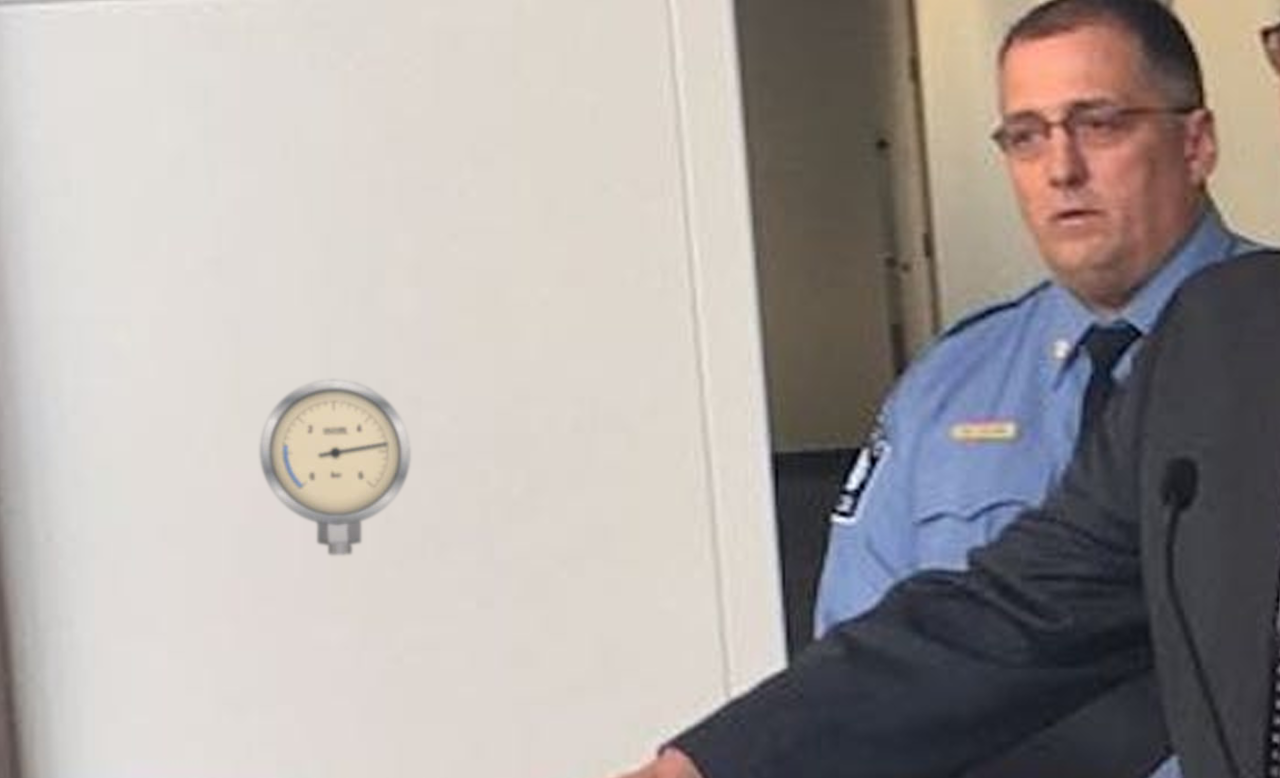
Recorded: 4.8,bar
